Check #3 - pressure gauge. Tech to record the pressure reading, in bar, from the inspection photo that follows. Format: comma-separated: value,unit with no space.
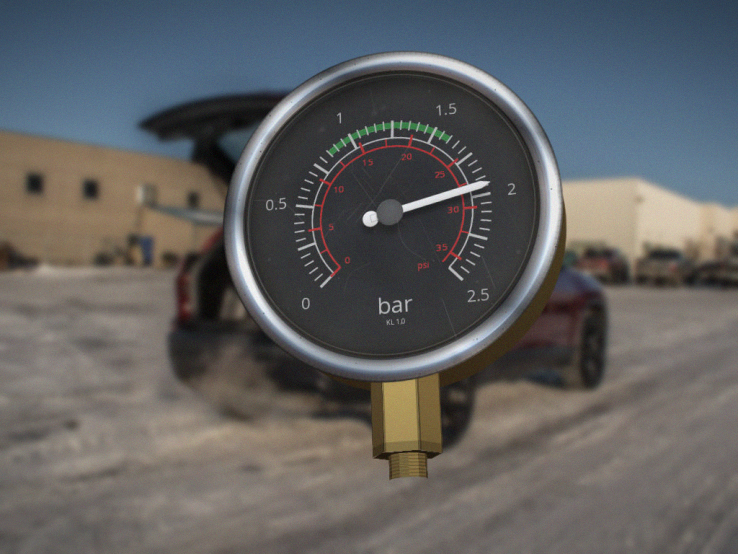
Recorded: 1.95,bar
